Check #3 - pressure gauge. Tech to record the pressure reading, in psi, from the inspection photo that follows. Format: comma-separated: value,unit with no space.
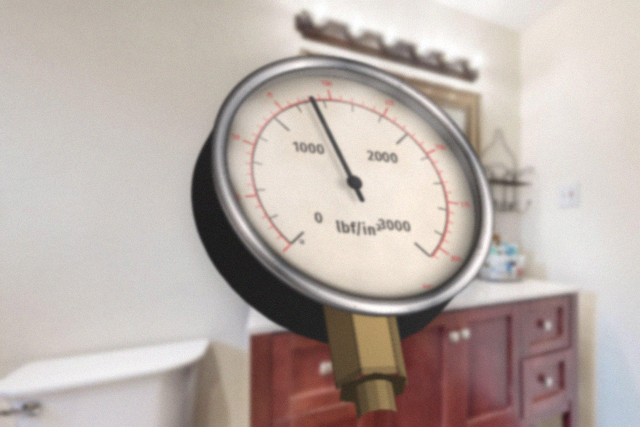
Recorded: 1300,psi
